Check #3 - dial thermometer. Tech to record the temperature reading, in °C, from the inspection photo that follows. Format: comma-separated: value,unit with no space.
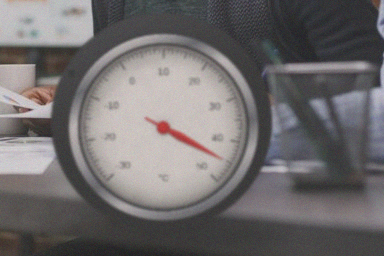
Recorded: 45,°C
